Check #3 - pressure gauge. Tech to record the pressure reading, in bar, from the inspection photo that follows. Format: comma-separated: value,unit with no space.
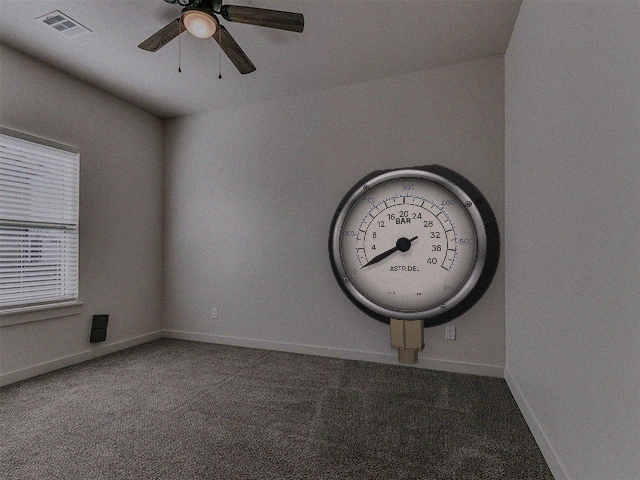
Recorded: 0,bar
